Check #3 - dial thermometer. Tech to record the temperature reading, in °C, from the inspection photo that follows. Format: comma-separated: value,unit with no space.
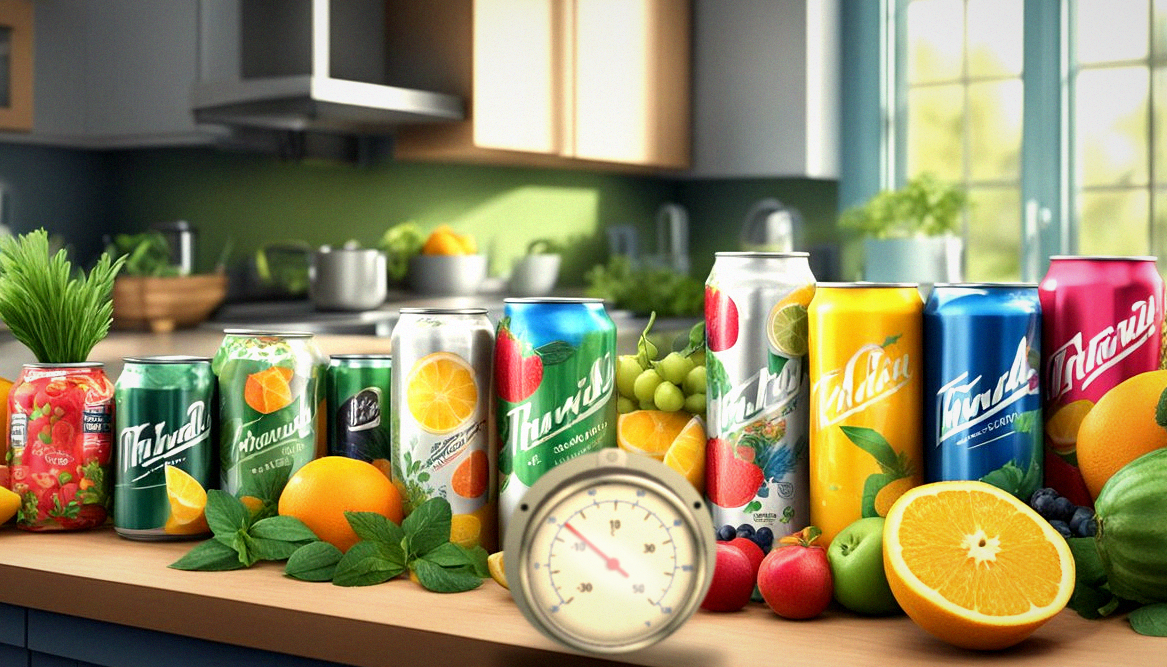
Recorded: -5,°C
